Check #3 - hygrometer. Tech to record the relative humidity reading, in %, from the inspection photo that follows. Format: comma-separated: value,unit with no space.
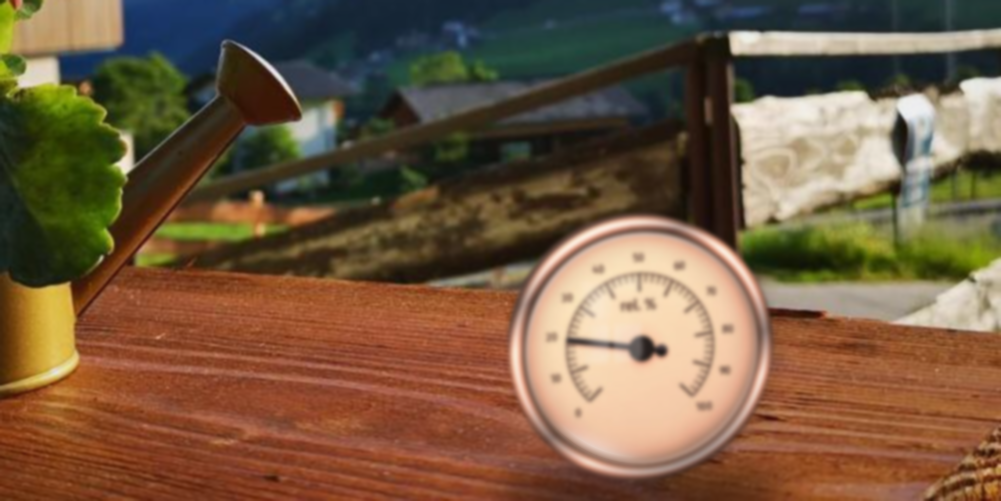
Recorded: 20,%
